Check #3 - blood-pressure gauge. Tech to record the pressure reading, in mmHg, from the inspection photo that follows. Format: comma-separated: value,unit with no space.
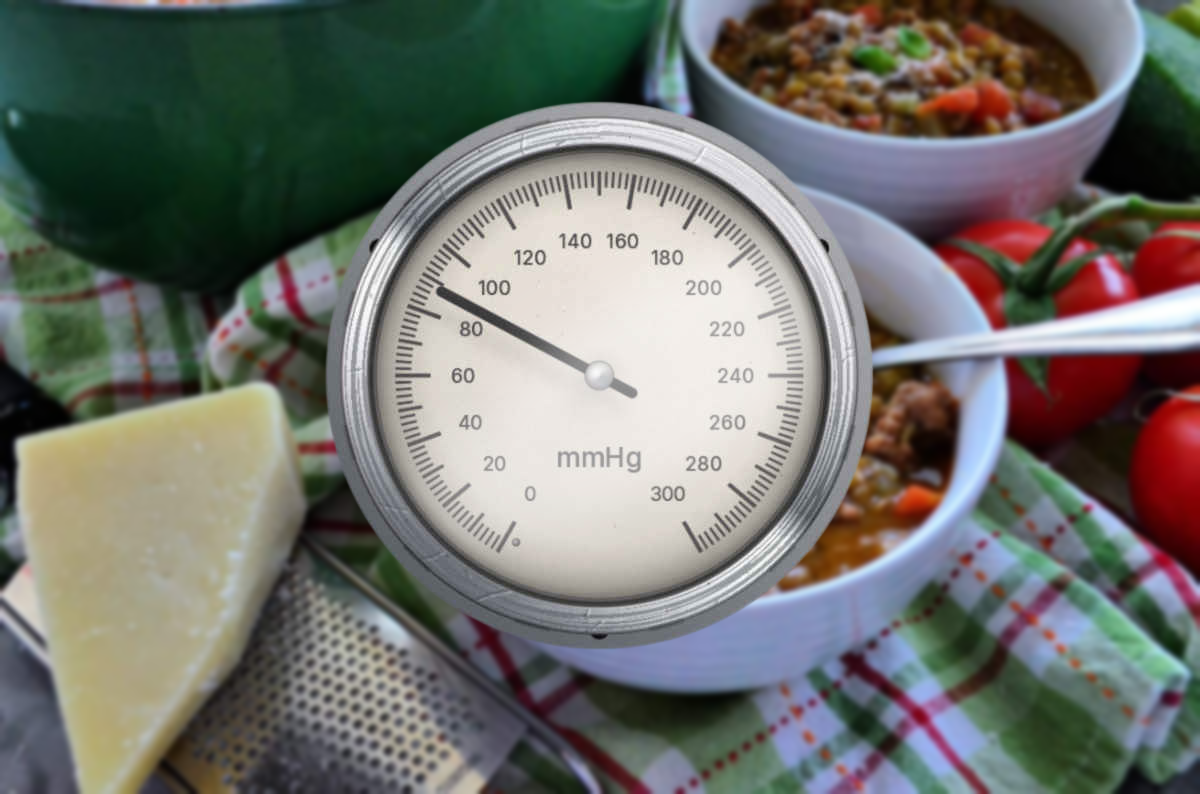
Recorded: 88,mmHg
